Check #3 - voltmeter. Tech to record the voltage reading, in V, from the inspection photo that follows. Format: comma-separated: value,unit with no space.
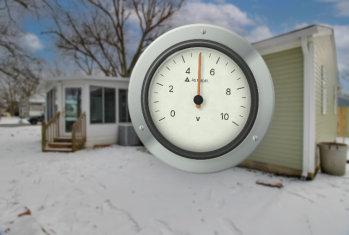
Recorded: 5,V
